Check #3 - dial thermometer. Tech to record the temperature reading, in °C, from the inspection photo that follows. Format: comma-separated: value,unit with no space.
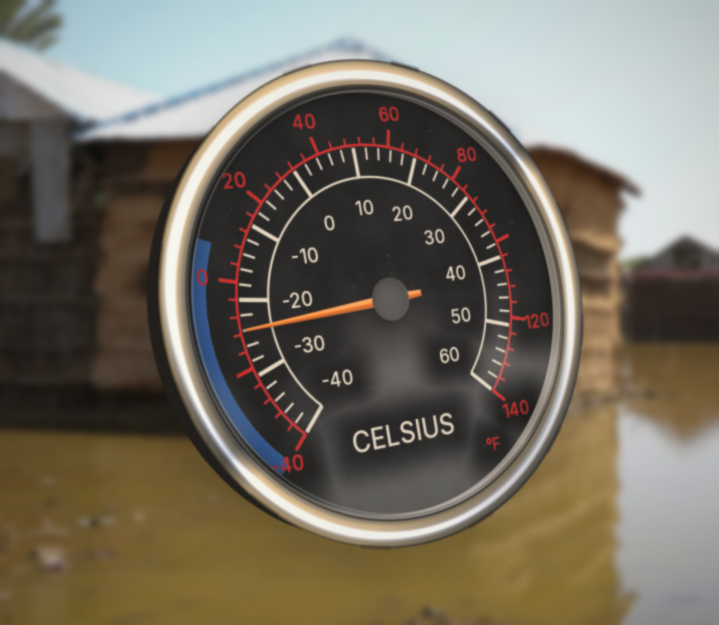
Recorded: -24,°C
